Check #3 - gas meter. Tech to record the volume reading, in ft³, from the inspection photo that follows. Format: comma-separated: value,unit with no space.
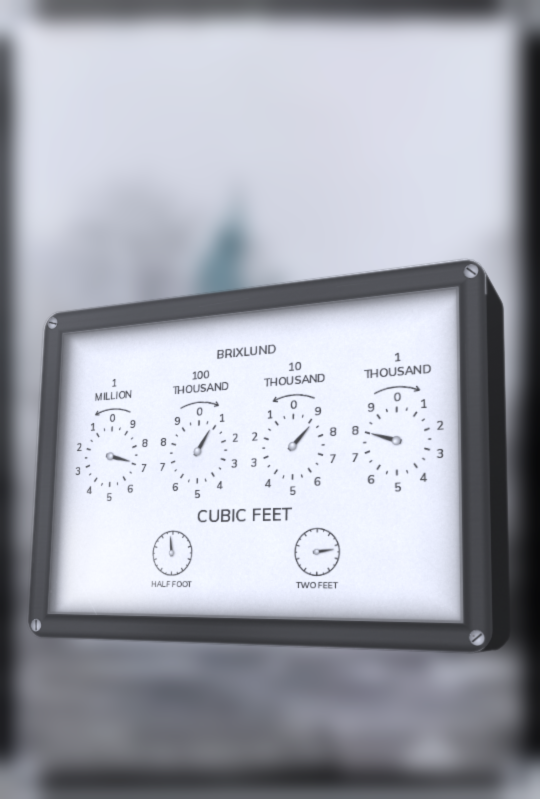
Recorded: 708800,ft³
